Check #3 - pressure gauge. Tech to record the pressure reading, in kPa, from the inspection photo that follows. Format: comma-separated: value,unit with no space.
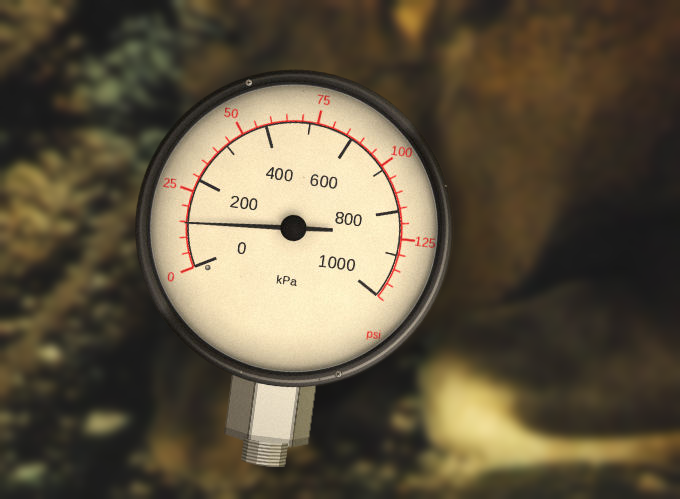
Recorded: 100,kPa
